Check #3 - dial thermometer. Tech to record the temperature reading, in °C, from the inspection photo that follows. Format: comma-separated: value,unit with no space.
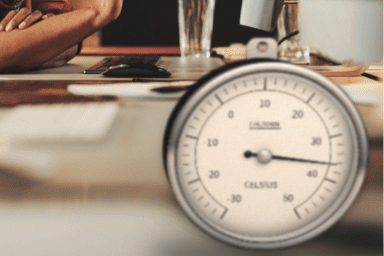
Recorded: 36,°C
